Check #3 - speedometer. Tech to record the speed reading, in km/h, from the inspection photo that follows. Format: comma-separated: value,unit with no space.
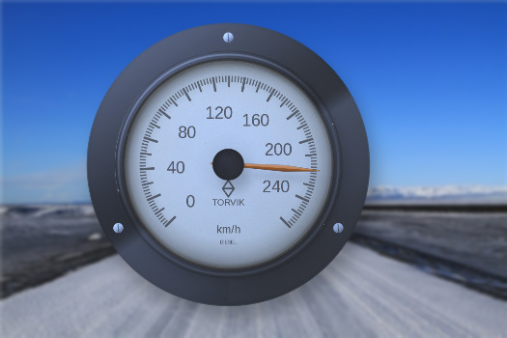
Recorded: 220,km/h
